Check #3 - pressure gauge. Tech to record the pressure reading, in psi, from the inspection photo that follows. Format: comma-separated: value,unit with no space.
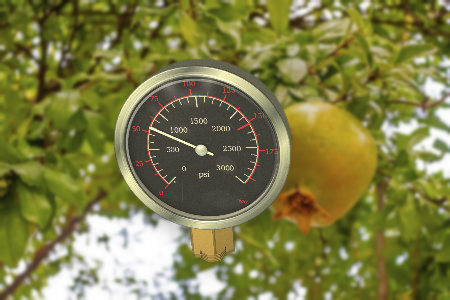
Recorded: 800,psi
